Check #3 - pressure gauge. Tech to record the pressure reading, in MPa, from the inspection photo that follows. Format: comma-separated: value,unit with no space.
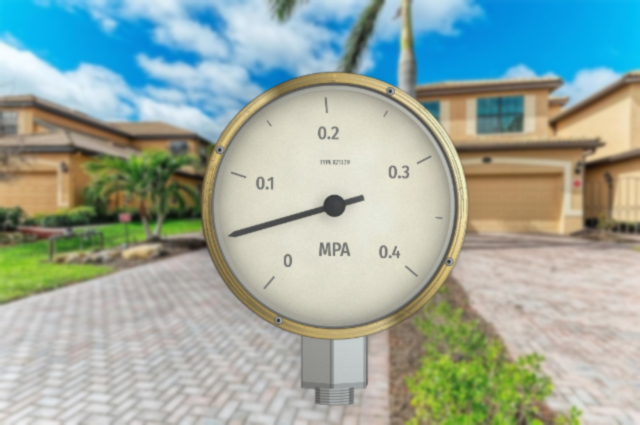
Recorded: 0.05,MPa
